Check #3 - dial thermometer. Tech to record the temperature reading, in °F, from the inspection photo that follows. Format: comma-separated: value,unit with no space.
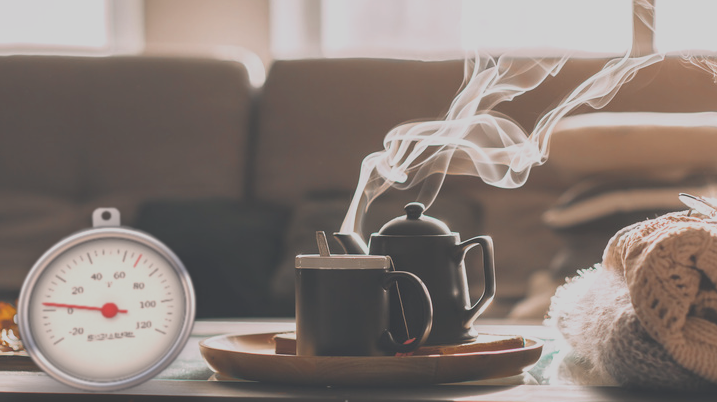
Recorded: 4,°F
